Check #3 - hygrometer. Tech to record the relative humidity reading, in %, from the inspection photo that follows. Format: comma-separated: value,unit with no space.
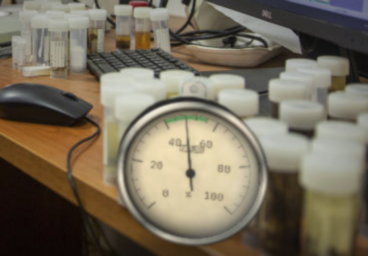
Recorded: 48,%
